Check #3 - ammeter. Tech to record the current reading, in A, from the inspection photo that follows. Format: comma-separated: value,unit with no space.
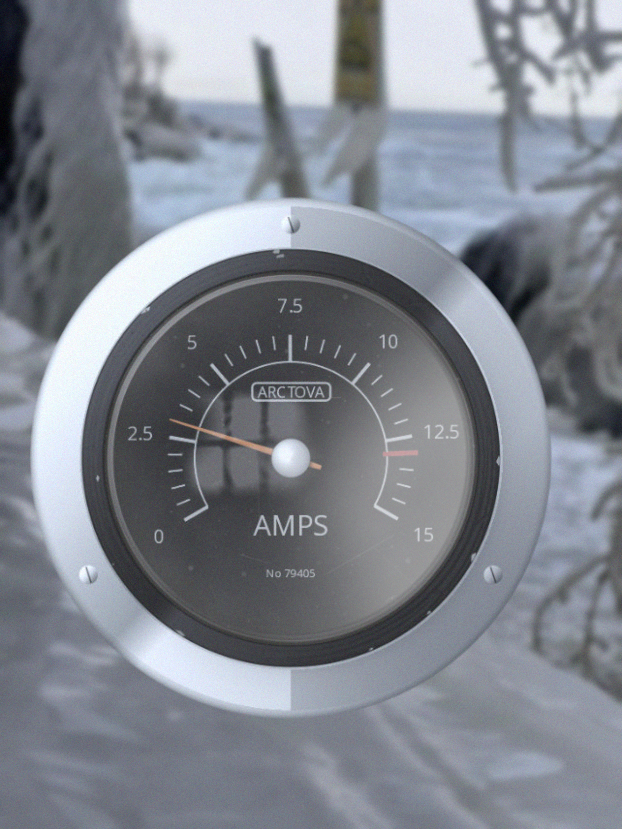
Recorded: 3,A
